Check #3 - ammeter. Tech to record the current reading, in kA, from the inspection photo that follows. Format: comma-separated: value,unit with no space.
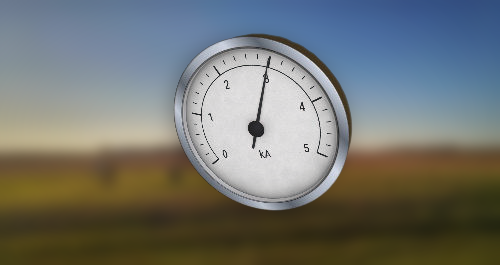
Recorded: 3,kA
